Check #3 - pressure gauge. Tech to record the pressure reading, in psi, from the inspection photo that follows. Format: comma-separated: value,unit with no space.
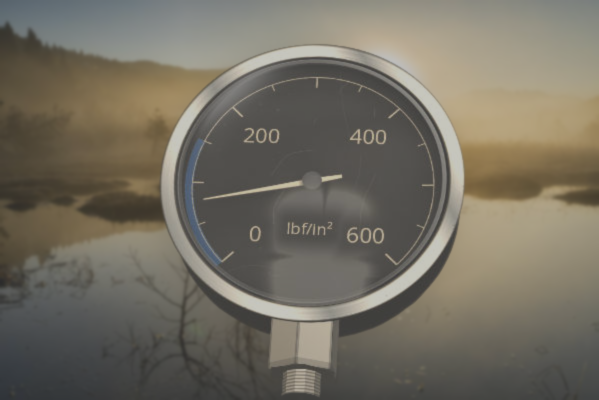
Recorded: 75,psi
